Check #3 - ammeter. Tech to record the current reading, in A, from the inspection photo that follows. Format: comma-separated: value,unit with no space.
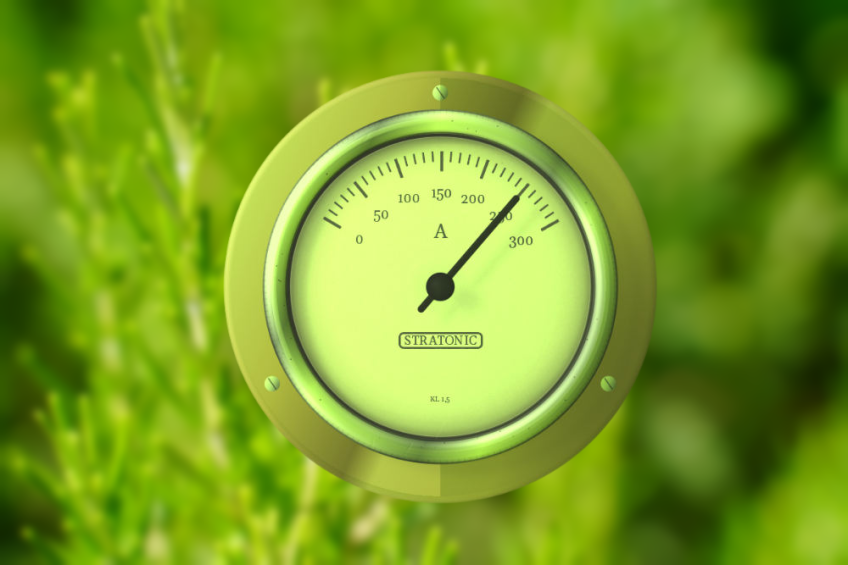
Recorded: 250,A
